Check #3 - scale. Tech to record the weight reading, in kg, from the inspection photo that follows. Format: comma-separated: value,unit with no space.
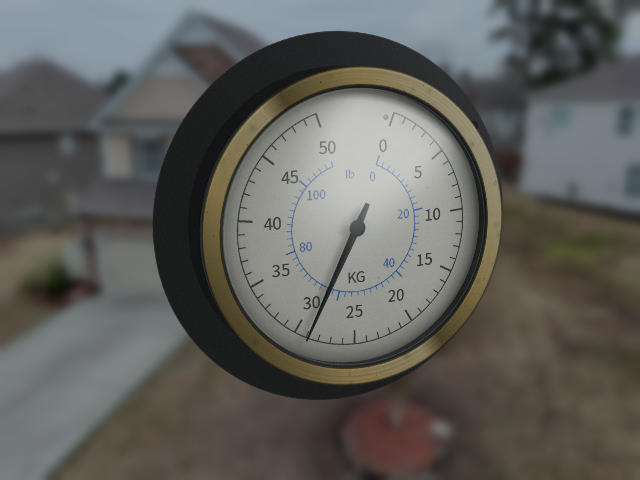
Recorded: 29,kg
